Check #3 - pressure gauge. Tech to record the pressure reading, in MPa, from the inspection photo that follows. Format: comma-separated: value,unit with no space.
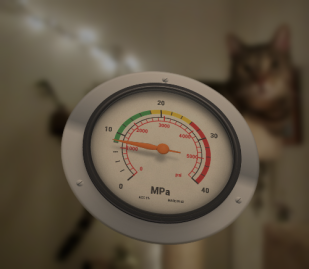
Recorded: 8,MPa
